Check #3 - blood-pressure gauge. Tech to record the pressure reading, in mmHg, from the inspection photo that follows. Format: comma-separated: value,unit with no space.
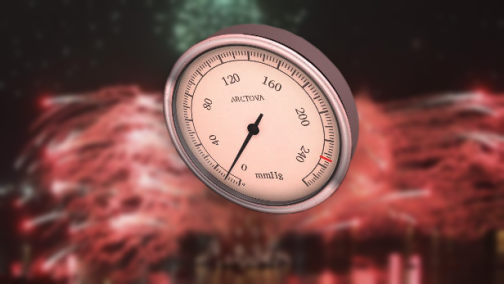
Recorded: 10,mmHg
